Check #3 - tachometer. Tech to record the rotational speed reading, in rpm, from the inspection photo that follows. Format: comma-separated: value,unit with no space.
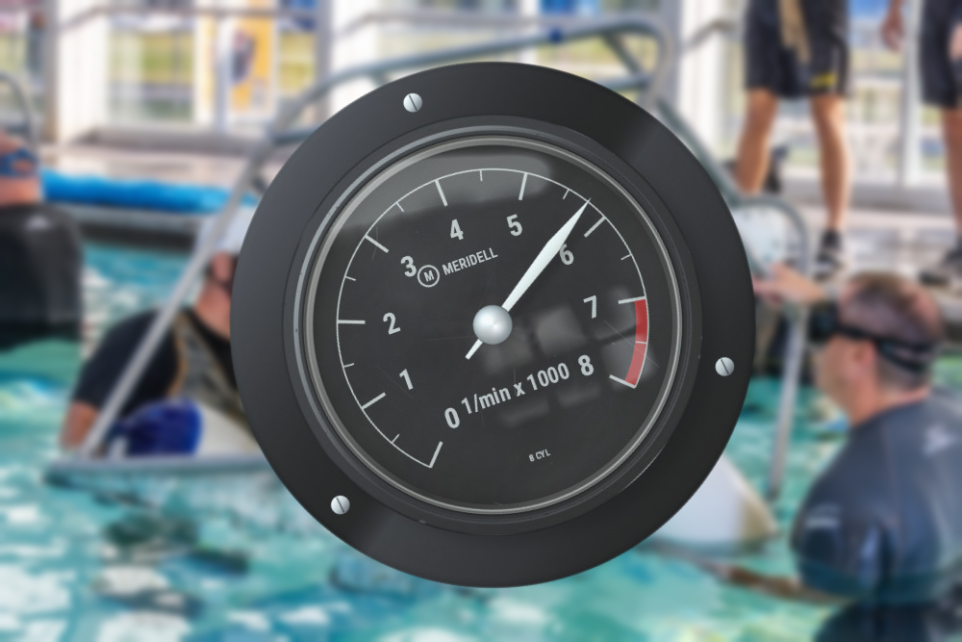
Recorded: 5750,rpm
